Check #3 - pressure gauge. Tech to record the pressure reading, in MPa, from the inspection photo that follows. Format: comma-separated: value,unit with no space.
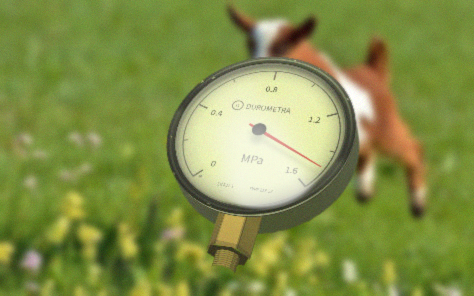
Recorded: 1.5,MPa
